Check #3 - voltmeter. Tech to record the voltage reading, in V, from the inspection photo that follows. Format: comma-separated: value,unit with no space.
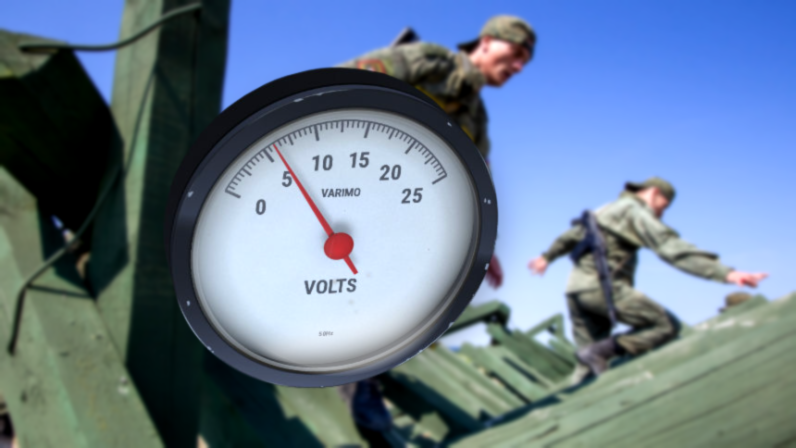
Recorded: 6,V
